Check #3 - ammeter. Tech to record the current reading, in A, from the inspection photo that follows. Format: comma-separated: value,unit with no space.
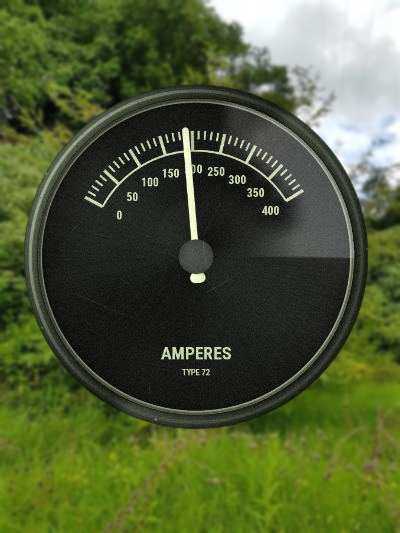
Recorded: 190,A
